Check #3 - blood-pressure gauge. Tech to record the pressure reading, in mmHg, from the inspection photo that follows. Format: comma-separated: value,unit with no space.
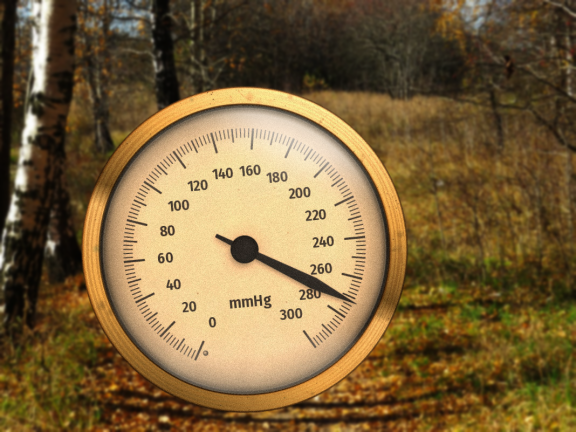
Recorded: 272,mmHg
